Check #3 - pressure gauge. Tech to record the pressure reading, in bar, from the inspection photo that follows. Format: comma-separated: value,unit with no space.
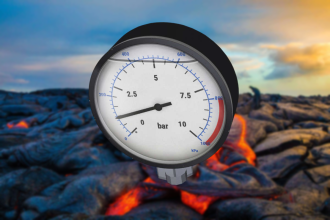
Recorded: 1,bar
